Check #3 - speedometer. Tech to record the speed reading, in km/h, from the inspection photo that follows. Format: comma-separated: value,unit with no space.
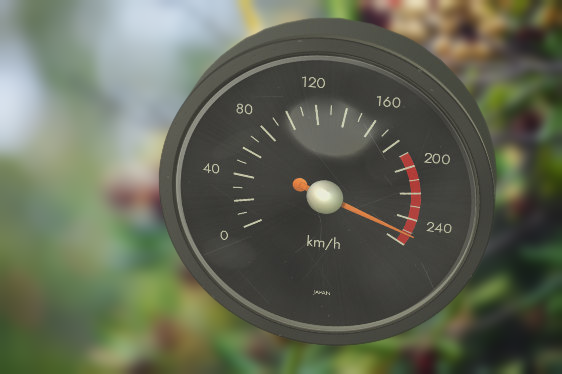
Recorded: 250,km/h
